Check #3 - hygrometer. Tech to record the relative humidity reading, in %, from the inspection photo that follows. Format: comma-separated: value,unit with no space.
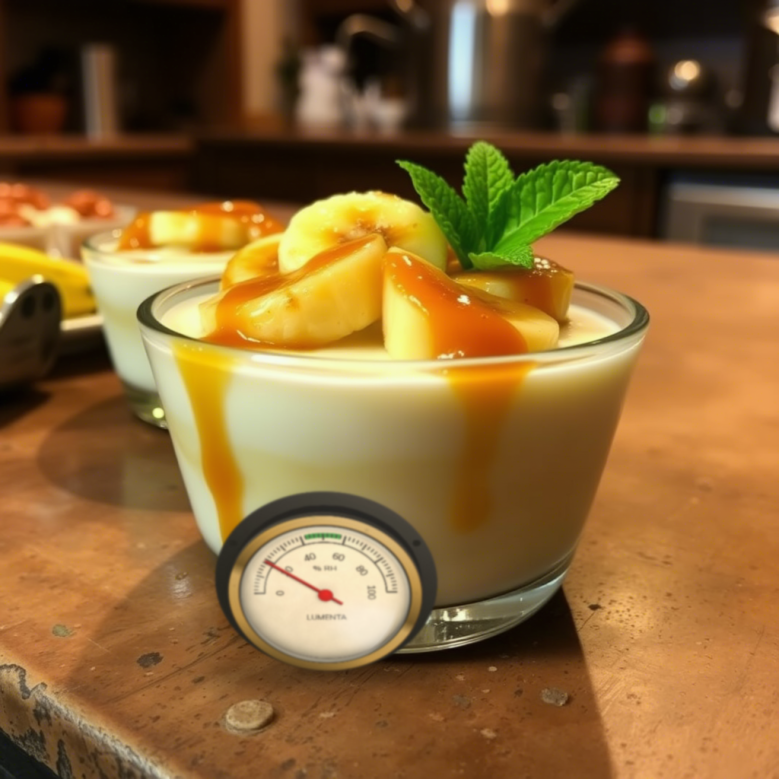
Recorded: 20,%
